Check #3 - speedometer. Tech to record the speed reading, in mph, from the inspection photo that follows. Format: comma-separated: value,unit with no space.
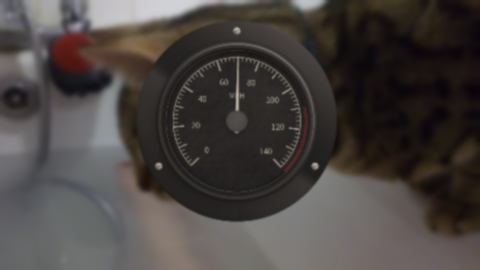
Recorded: 70,mph
